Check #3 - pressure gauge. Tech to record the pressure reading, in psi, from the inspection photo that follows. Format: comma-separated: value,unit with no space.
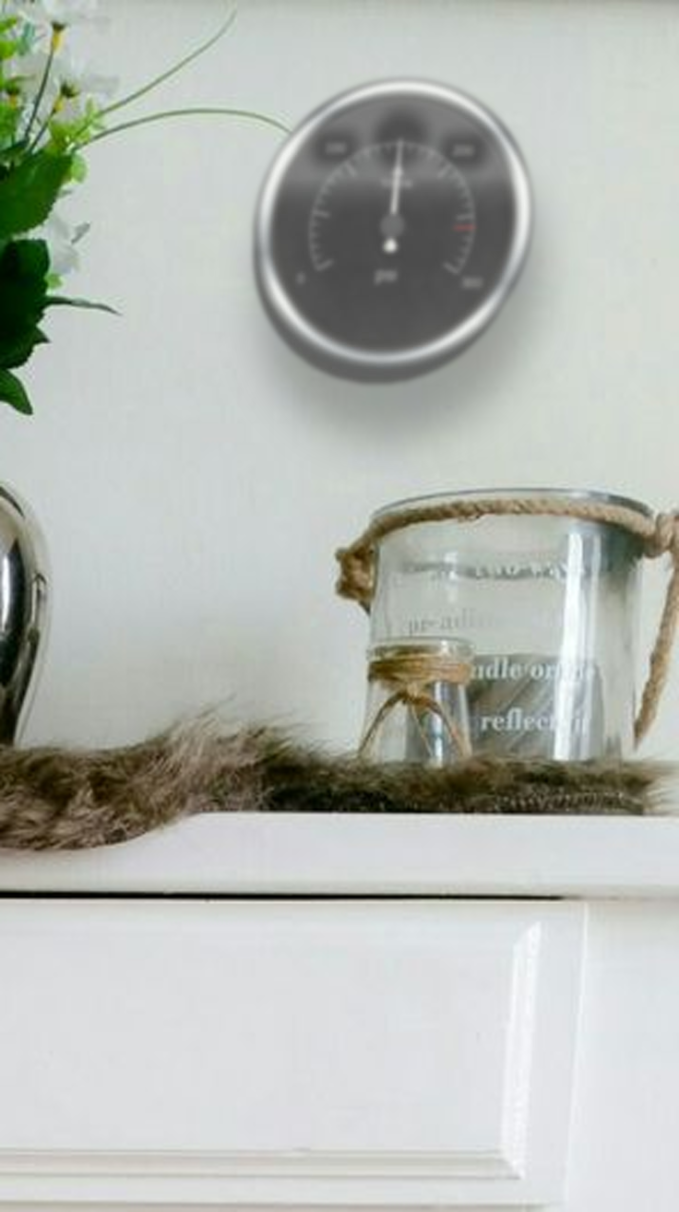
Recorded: 150,psi
